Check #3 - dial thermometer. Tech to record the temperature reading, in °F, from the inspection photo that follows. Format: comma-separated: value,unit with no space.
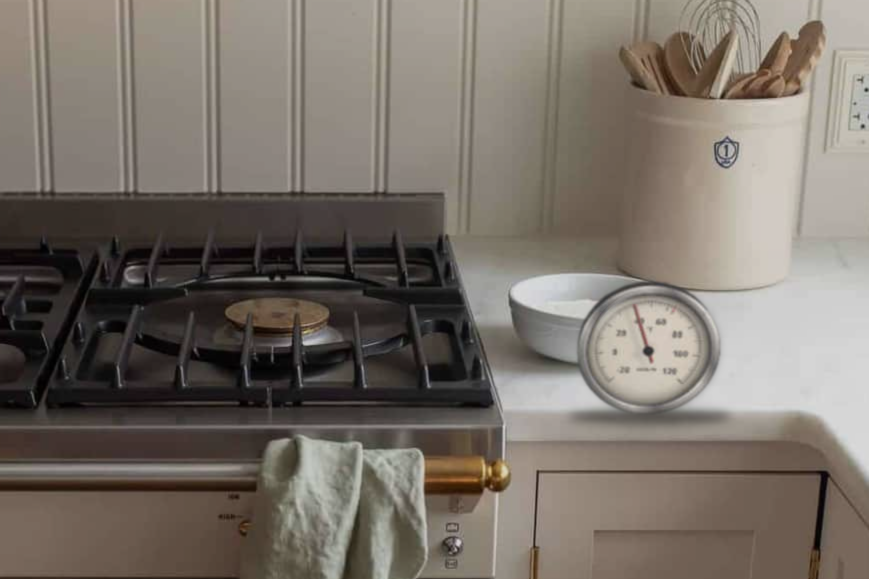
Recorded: 40,°F
